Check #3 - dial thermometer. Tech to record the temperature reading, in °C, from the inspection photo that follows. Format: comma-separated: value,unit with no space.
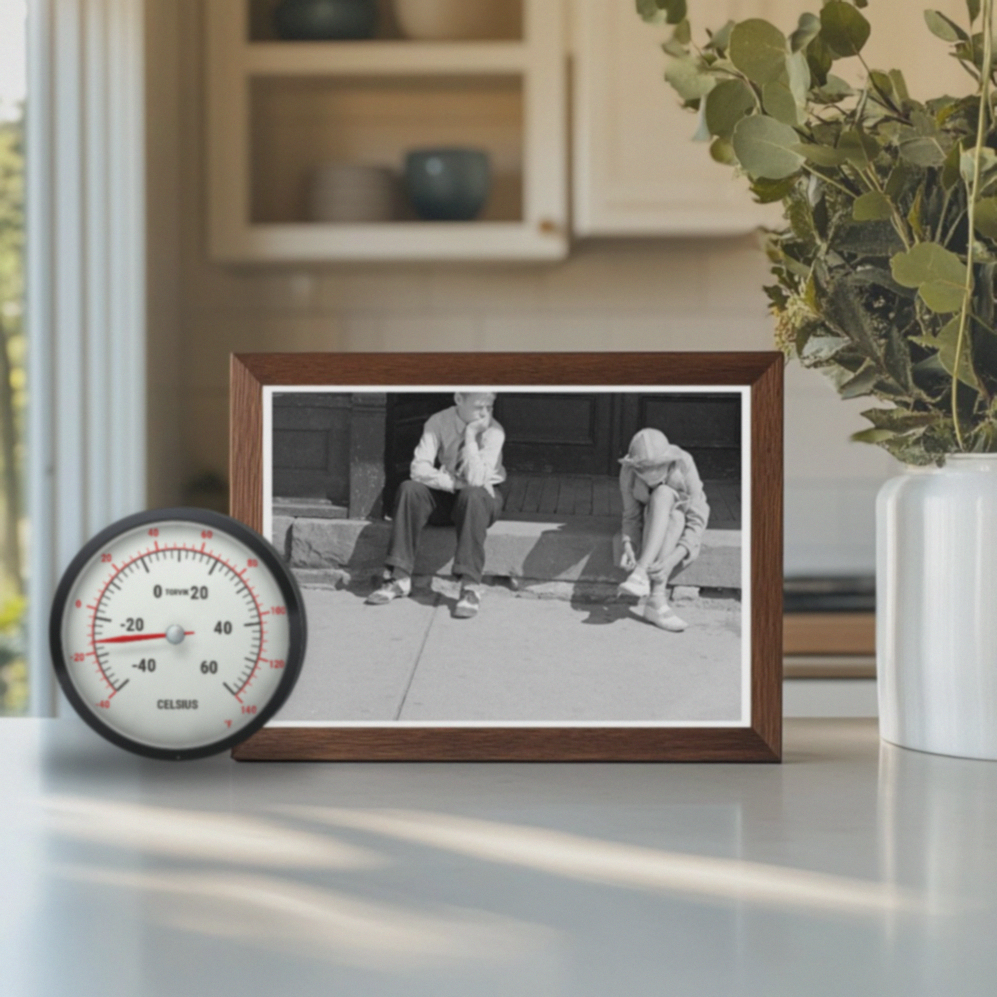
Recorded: -26,°C
